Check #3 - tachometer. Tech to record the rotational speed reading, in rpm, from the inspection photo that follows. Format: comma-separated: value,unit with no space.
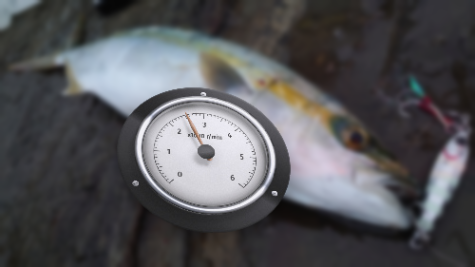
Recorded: 2500,rpm
